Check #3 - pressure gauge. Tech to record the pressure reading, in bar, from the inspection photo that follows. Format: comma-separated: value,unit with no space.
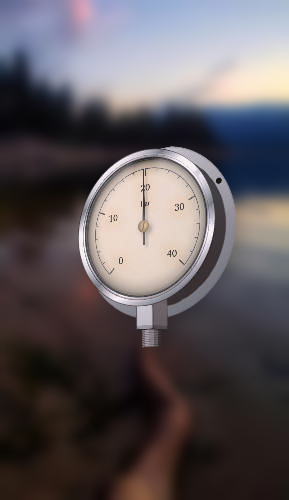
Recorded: 20,bar
